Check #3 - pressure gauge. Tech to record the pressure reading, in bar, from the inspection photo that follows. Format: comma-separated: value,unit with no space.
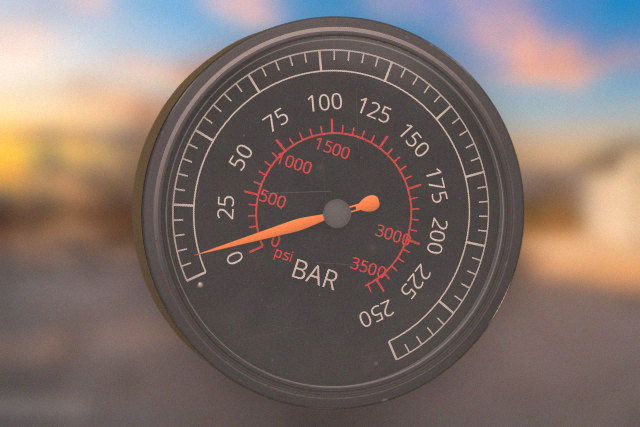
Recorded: 7.5,bar
